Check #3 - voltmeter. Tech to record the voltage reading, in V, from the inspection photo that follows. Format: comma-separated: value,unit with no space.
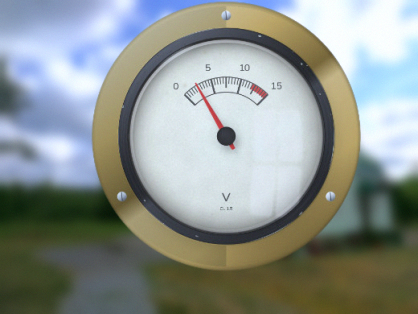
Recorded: 2.5,V
